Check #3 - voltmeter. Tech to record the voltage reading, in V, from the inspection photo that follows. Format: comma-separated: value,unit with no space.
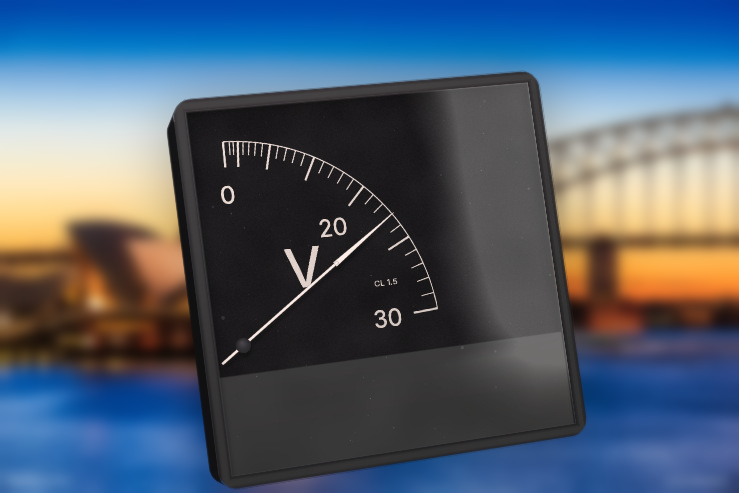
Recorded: 23,V
